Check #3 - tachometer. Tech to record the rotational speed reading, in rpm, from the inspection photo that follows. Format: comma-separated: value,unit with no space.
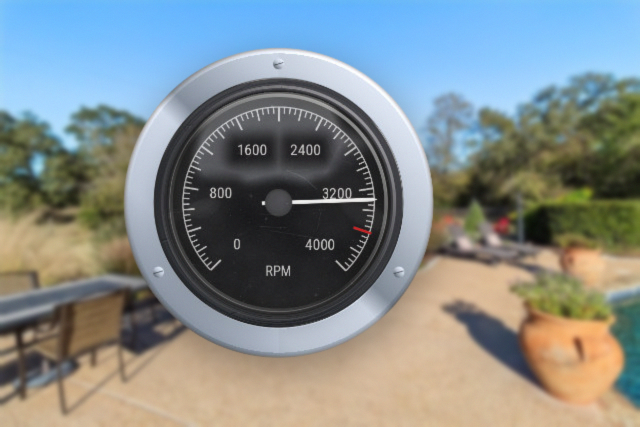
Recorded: 3300,rpm
